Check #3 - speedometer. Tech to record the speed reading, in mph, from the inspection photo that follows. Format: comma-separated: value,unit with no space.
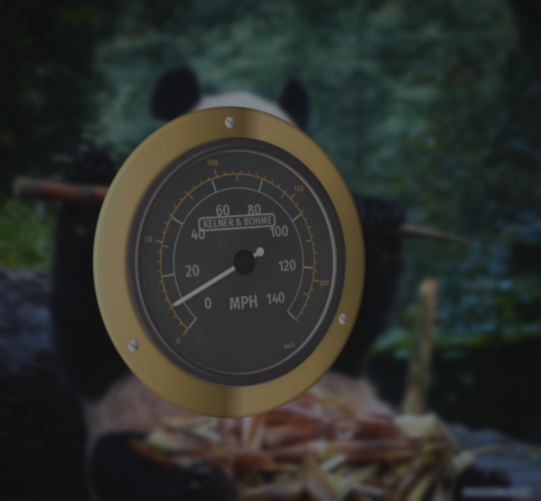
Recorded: 10,mph
